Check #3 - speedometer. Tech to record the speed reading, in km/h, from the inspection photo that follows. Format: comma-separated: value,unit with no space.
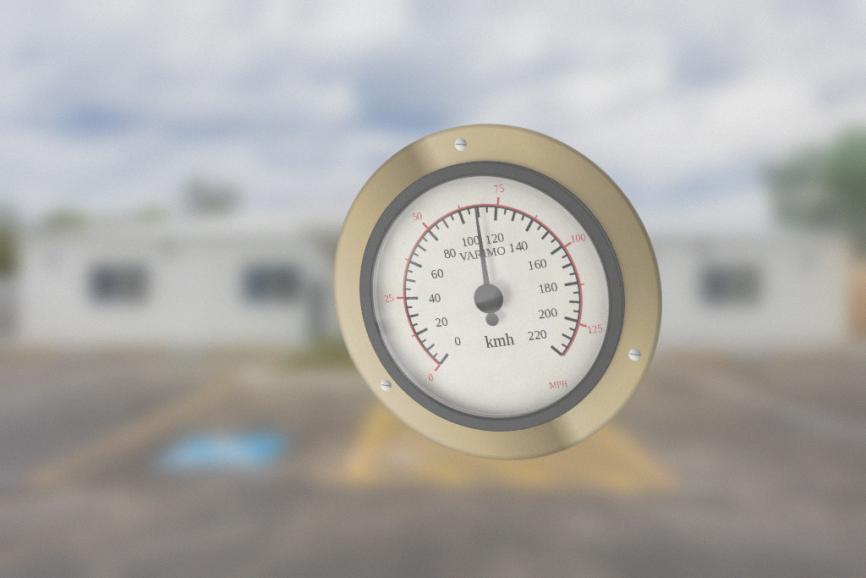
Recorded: 110,km/h
